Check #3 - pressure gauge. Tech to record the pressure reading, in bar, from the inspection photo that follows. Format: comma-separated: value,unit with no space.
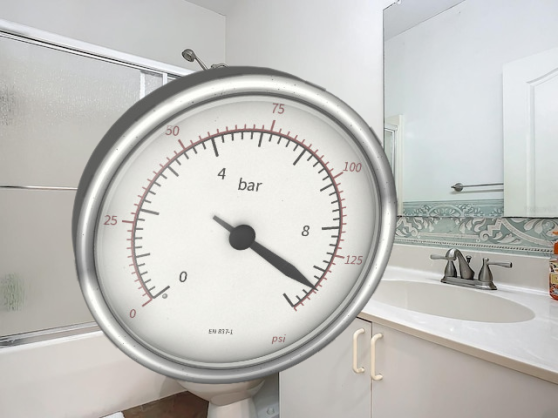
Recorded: 9.4,bar
